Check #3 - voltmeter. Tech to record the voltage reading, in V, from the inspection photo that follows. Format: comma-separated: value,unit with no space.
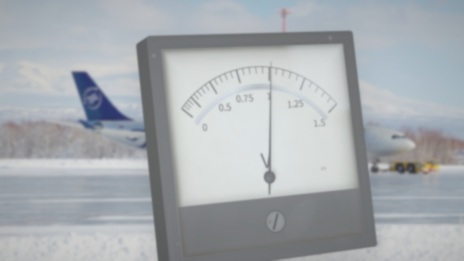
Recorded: 1,V
